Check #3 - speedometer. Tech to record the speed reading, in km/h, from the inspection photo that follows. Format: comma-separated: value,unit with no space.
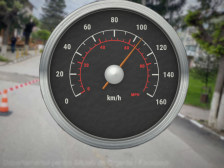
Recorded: 105,km/h
